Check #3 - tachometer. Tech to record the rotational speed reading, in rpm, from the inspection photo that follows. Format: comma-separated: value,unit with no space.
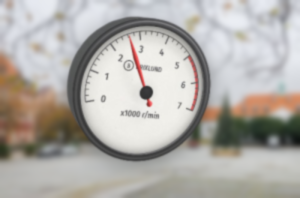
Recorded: 2600,rpm
